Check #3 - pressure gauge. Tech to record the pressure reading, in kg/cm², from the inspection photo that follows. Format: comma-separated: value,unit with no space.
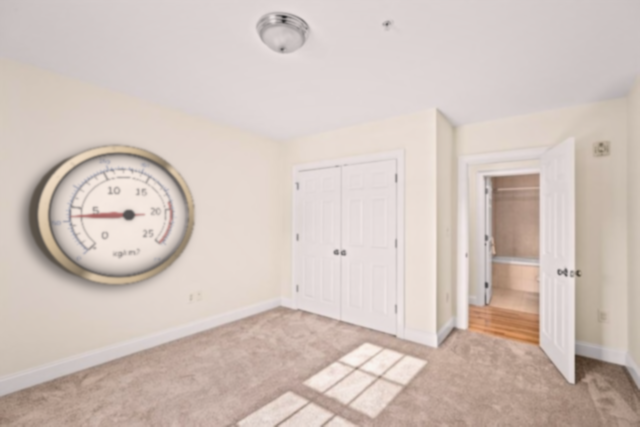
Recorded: 4,kg/cm²
